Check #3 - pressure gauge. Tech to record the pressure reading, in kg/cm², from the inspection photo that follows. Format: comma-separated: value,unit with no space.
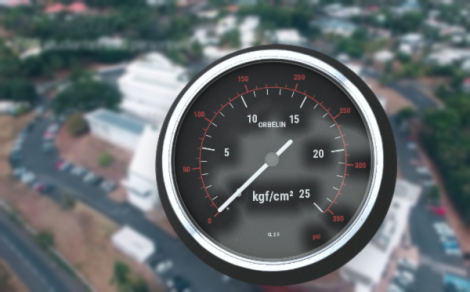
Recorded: 0,kg/cm²
